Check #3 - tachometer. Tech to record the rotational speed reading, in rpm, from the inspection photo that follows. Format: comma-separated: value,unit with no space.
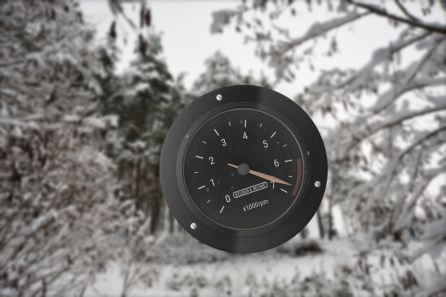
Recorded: 6750,rpm
